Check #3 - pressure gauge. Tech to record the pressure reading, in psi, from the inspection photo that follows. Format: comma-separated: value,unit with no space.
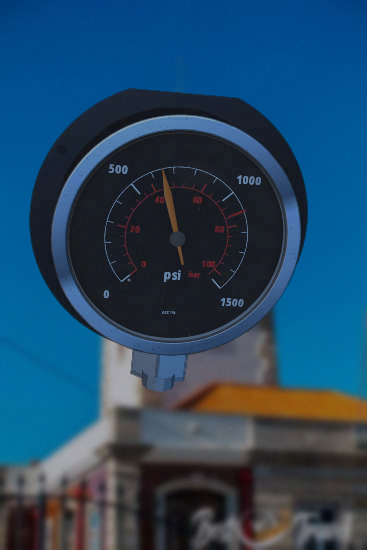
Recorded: 650,psi
